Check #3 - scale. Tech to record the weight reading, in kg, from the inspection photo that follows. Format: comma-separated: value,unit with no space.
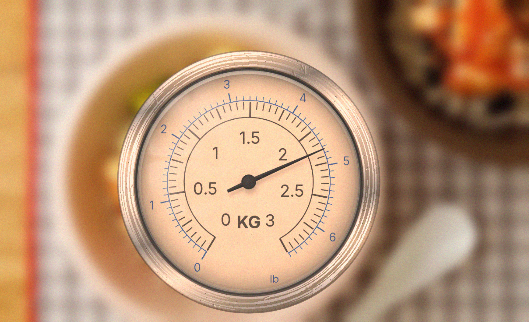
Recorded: 2.15,kg
